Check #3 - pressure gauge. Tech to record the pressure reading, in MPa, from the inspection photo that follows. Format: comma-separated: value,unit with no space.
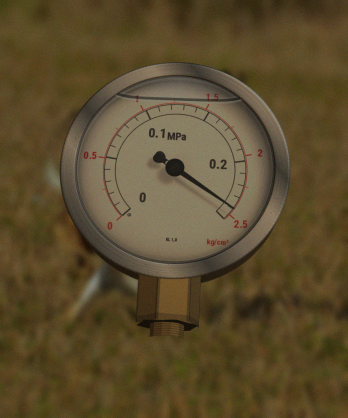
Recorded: 0.24,MPa
